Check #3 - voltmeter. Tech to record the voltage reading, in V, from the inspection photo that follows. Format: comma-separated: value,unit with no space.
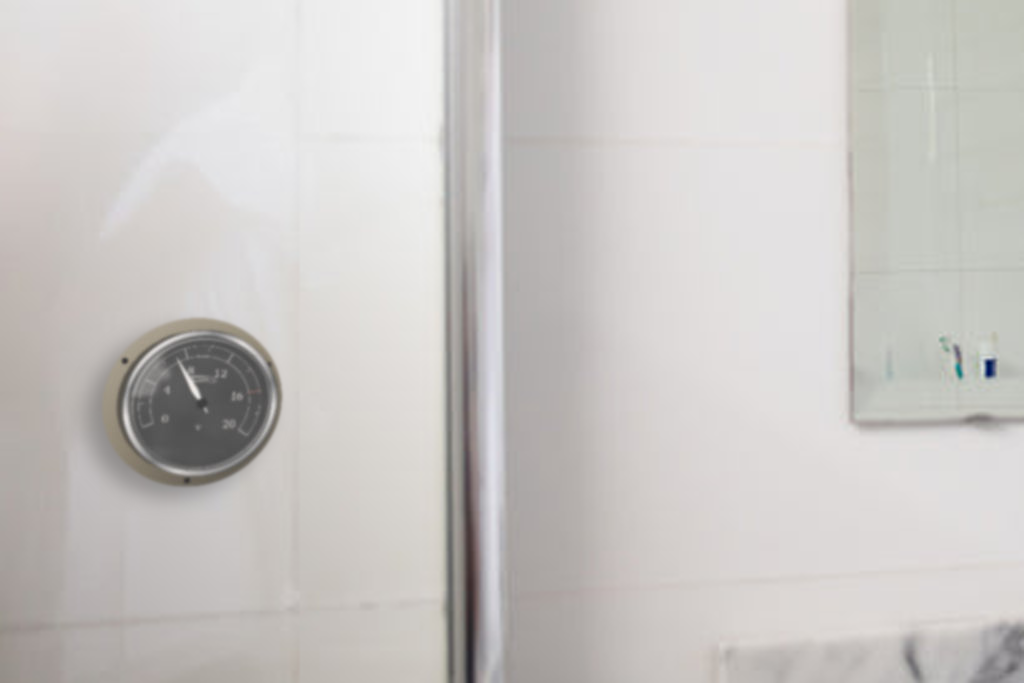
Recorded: 7,V
